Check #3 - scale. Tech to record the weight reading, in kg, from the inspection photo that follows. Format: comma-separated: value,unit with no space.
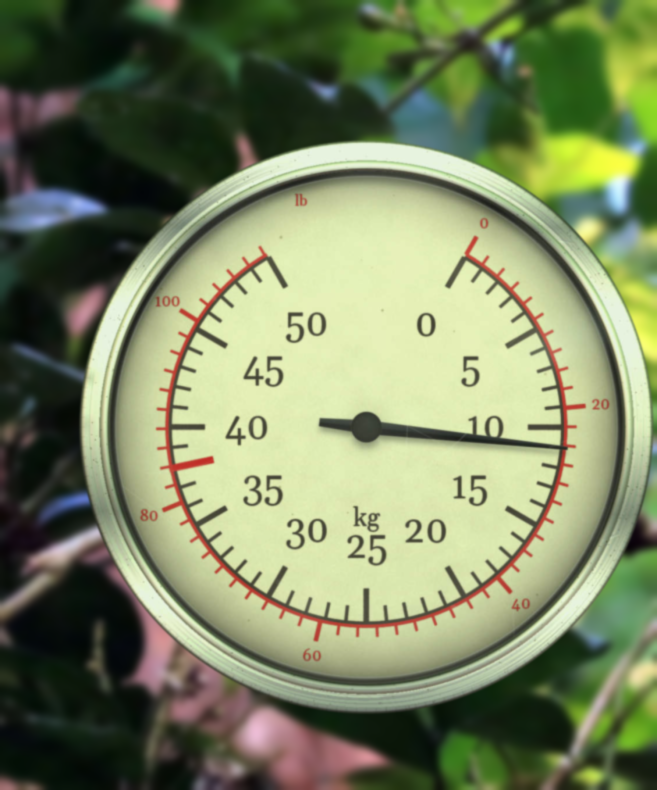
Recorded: 11,kg
